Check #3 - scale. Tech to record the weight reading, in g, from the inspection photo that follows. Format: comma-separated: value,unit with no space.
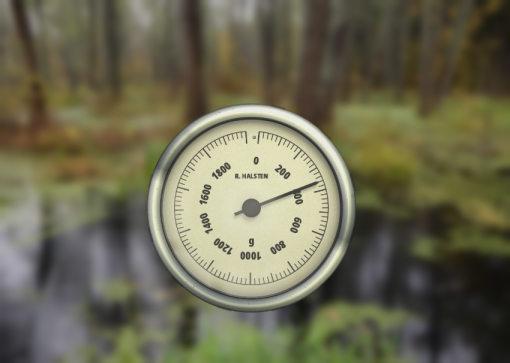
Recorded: 360,g
